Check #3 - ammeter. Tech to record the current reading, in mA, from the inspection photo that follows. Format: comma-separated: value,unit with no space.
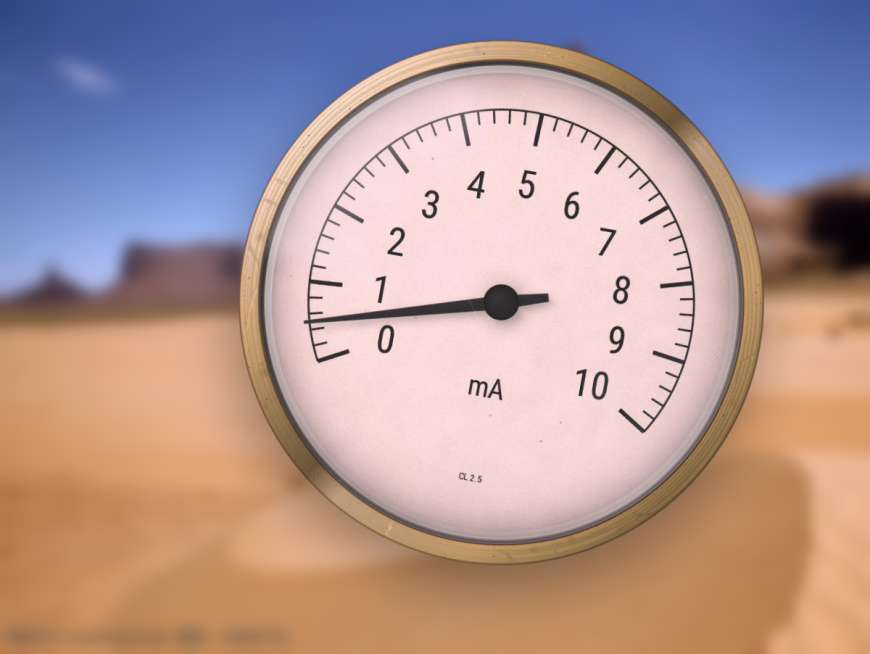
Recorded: 0.5,mA
